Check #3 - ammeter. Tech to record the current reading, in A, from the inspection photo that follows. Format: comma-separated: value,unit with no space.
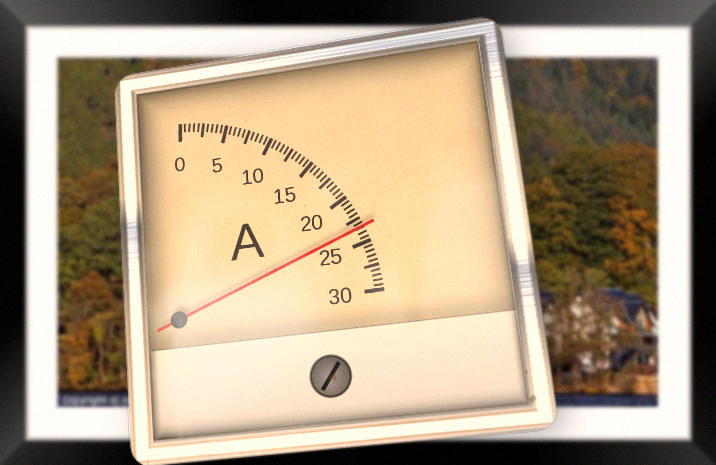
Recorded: 23.5,A
